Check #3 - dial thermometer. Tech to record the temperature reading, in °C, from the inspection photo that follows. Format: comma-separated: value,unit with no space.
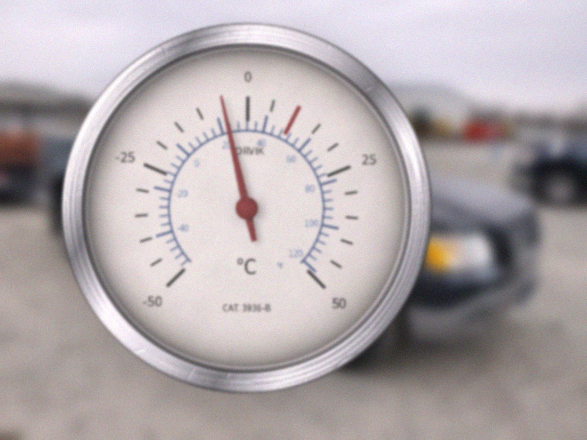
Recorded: -5,°C
